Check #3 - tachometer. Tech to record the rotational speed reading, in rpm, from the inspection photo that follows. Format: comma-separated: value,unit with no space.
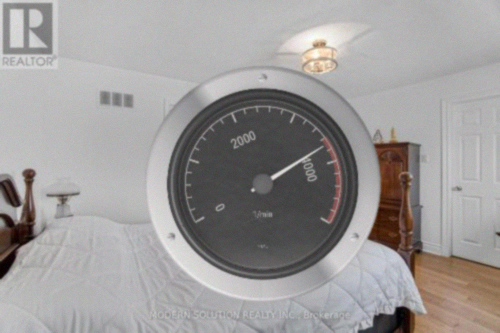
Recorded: 3700,rpm
